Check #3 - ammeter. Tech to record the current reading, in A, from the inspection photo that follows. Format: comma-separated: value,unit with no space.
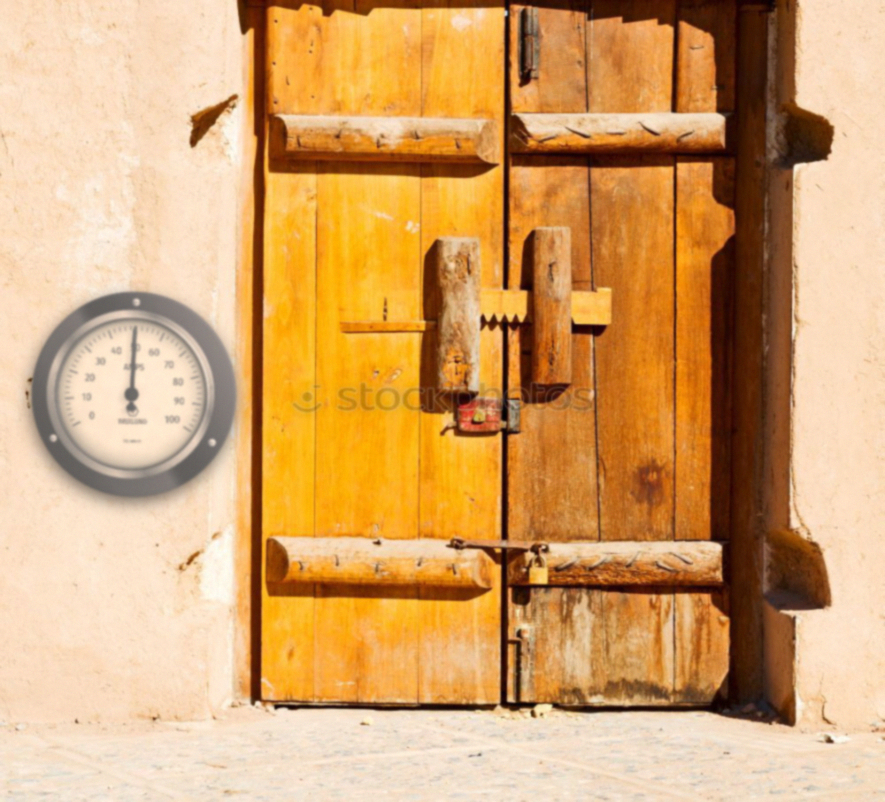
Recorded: 50,A
